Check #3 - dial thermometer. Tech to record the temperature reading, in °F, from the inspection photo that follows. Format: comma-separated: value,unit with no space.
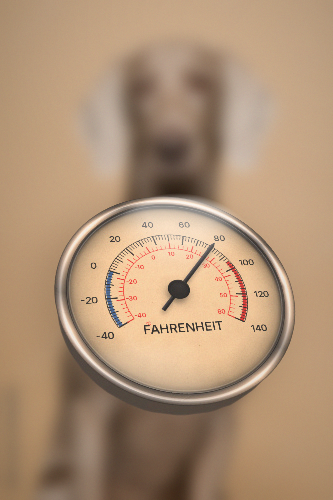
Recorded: 80,°F
